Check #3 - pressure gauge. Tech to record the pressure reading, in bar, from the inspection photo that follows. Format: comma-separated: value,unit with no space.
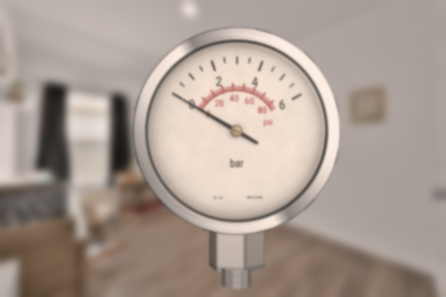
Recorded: 0,bar
